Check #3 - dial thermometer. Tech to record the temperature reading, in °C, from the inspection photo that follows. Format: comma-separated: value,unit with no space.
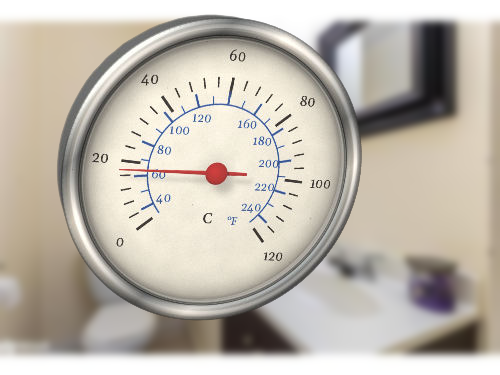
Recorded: 18,°C
